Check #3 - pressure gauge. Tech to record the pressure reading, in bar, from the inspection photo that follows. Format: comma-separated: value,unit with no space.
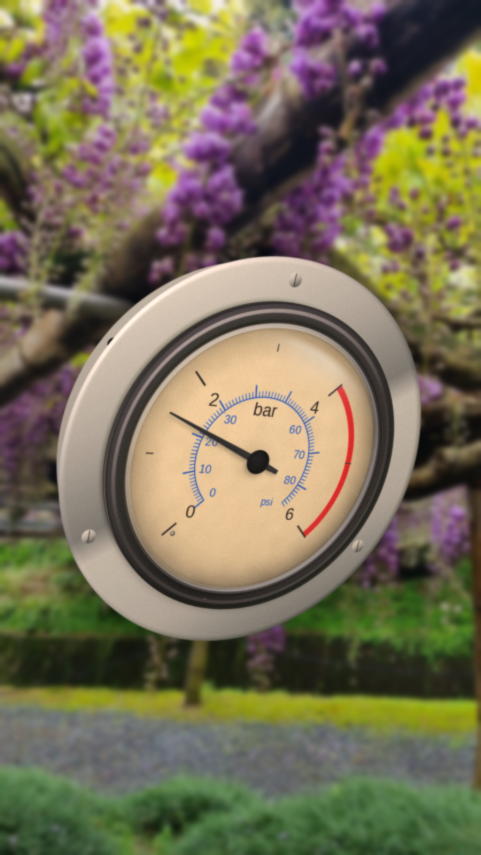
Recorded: 1.5,bar
